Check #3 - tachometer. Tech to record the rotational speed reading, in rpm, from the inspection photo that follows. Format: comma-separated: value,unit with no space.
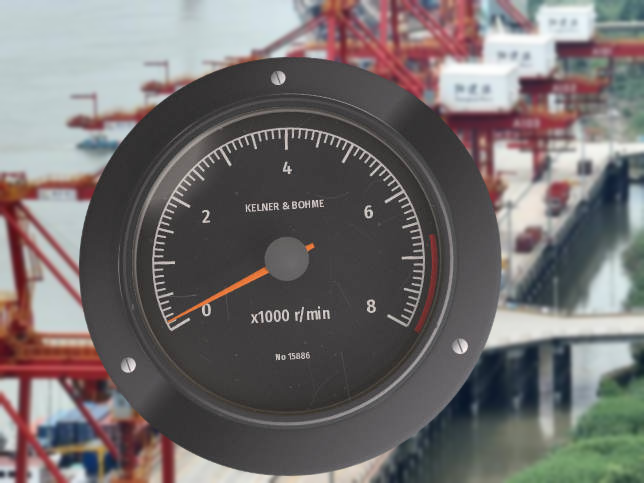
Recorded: 100,rpm
